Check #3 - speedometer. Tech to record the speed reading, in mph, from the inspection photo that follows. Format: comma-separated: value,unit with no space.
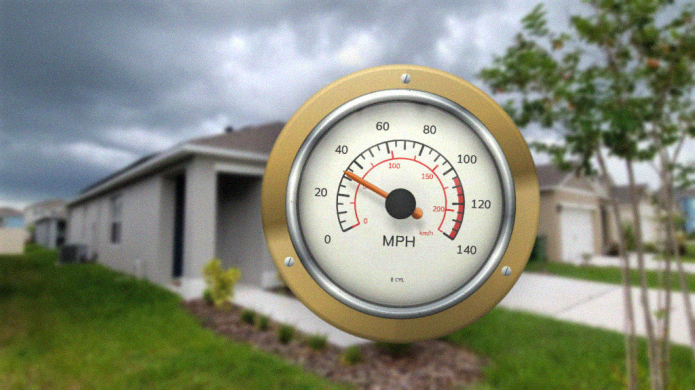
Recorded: 32.5,mph
